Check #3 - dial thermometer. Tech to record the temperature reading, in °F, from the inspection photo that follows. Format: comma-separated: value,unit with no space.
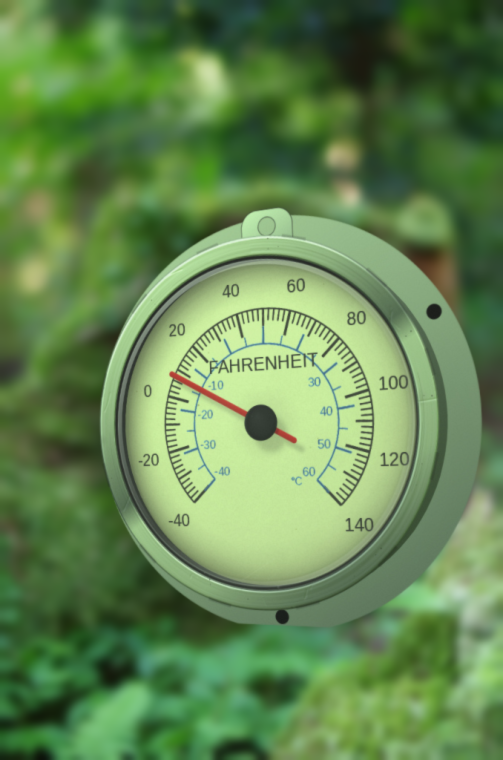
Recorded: 8,°F
